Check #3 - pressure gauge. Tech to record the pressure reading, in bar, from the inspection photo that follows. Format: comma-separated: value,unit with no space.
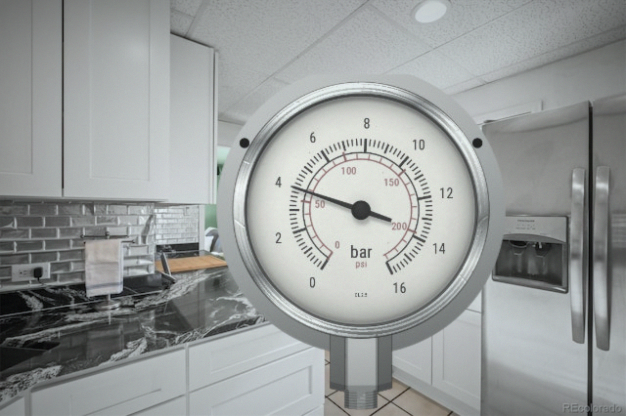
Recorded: 4,bar
